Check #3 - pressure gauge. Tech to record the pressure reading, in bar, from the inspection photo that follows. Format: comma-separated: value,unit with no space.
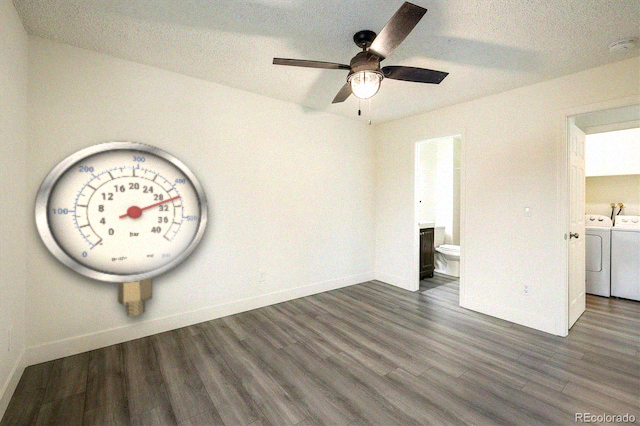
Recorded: 30,bar
